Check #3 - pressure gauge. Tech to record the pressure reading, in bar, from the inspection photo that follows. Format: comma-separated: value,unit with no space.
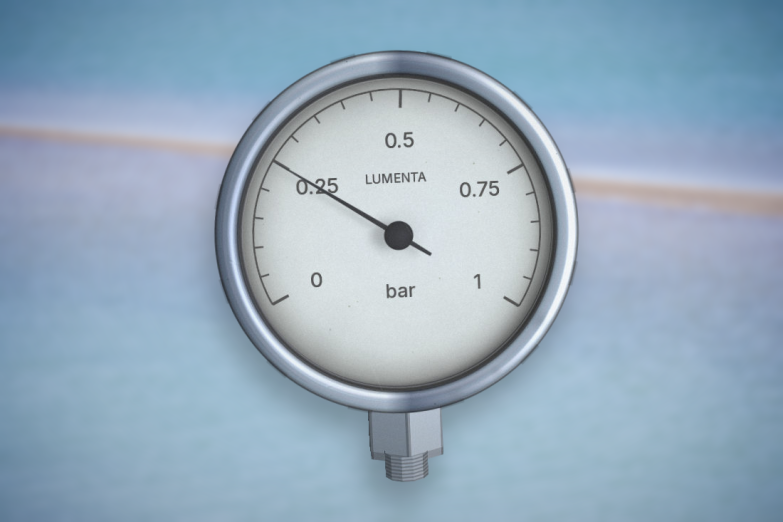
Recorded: 0.25,bar
